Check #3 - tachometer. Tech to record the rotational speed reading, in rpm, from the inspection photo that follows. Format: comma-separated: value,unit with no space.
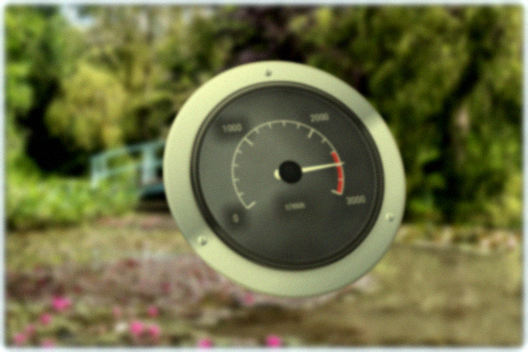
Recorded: 2600,rpm
